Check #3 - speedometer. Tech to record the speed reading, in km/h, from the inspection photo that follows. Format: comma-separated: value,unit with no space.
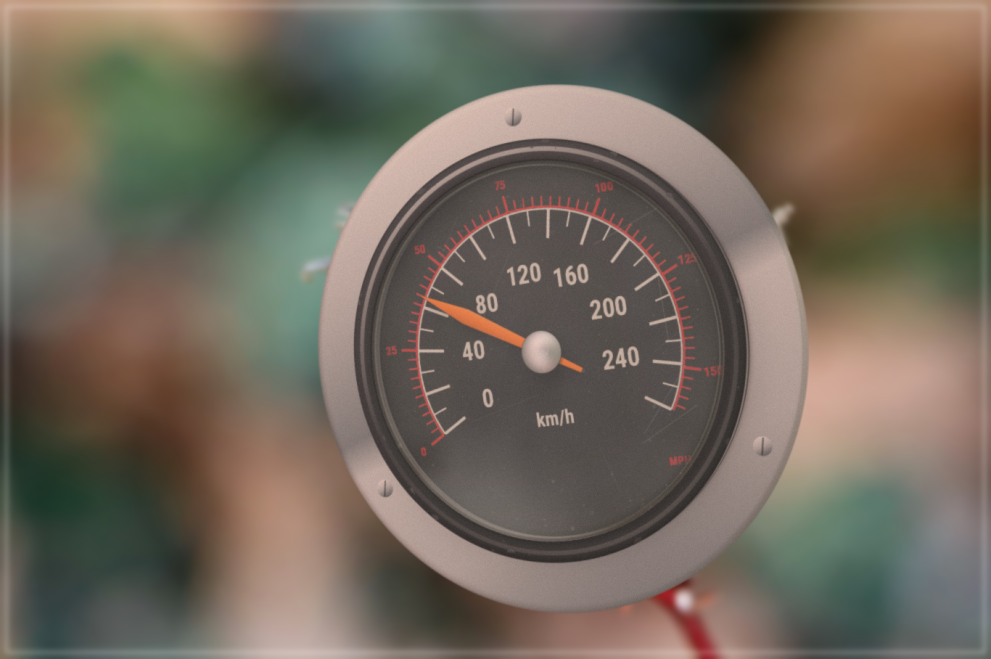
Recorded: 65,km/h
